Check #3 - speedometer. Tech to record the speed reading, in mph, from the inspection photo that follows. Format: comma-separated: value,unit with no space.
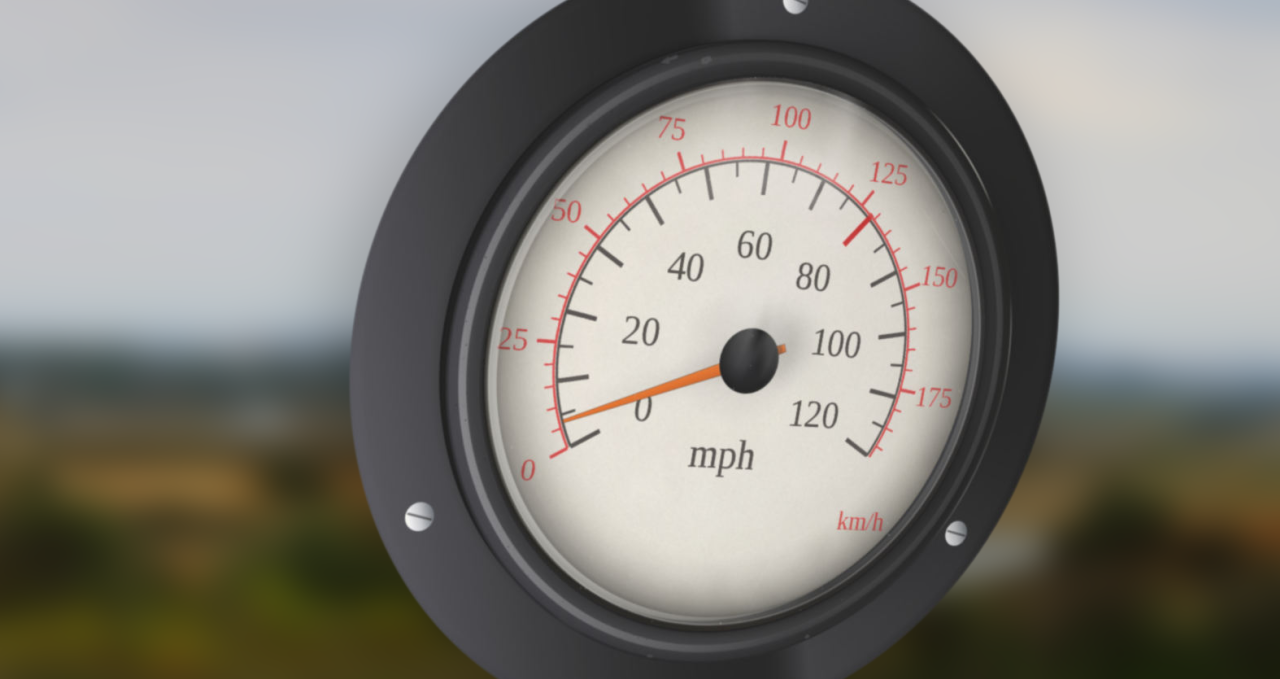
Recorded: 5,mph
